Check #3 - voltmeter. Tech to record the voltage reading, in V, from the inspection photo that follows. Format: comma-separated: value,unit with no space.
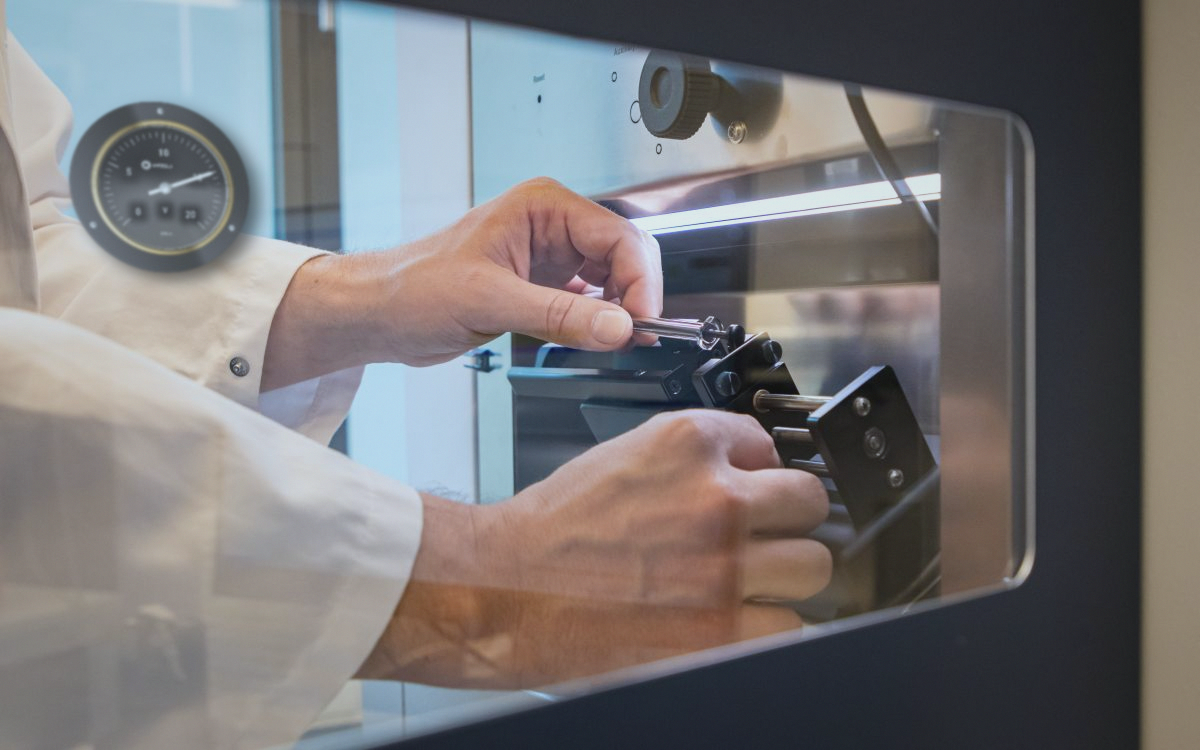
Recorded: 15,V
